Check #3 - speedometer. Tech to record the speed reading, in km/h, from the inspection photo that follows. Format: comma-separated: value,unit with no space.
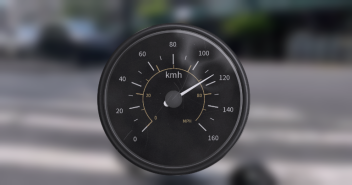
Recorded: 115,km/h
